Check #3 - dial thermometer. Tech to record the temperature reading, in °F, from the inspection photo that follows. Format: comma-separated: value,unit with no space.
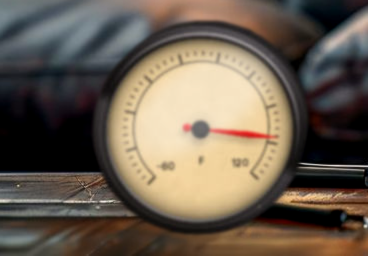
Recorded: 96,°F
